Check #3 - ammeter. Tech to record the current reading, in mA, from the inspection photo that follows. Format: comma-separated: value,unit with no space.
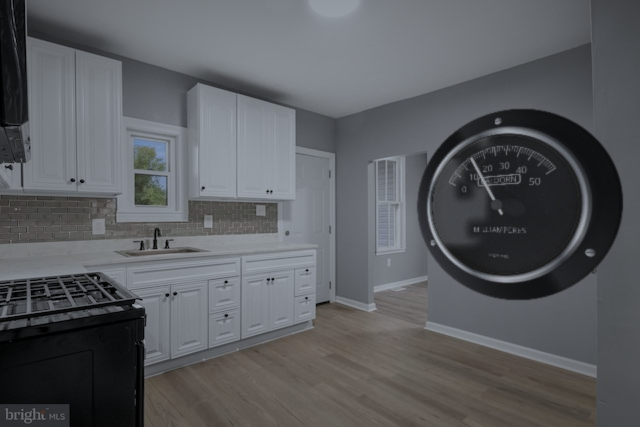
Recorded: 15,mA
